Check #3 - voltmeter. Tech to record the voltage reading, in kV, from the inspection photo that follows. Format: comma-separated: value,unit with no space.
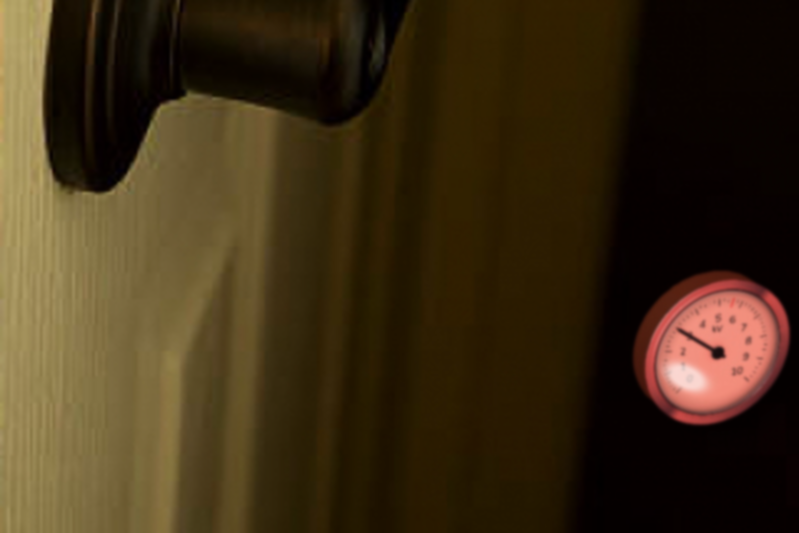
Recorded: 3,kV
